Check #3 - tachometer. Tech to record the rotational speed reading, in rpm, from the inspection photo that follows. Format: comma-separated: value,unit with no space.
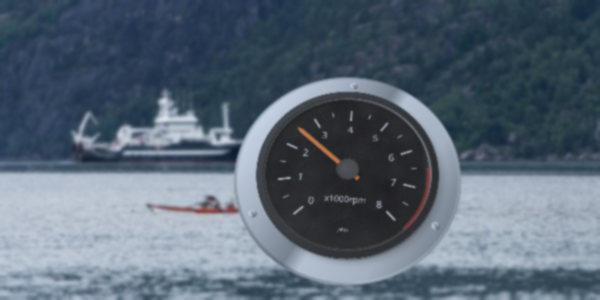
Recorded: 2500,rpm
